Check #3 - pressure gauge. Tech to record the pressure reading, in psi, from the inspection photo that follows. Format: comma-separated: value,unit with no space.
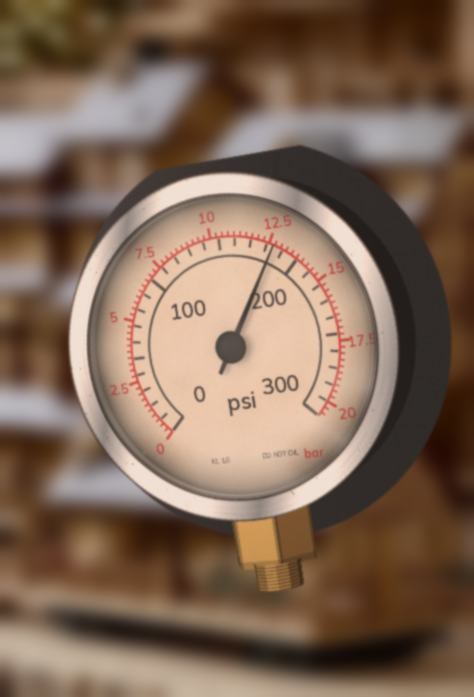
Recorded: 185,psi
